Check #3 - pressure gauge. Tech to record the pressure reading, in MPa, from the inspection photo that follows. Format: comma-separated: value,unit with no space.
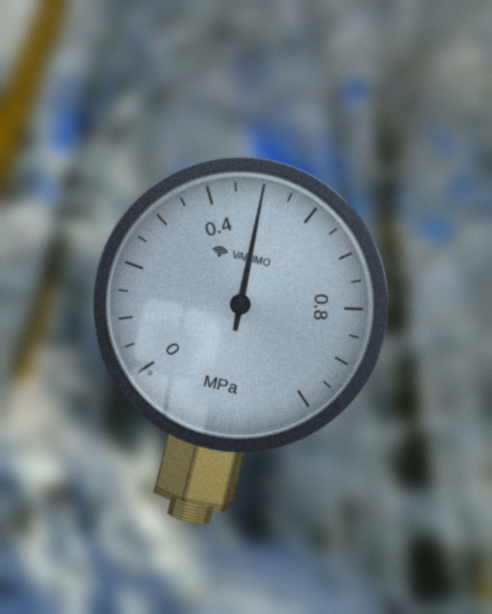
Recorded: 0.5,MPa
